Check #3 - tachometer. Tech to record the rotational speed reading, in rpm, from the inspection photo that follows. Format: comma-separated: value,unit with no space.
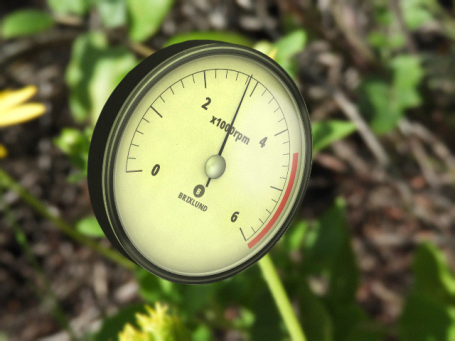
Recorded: 2800,rpm
